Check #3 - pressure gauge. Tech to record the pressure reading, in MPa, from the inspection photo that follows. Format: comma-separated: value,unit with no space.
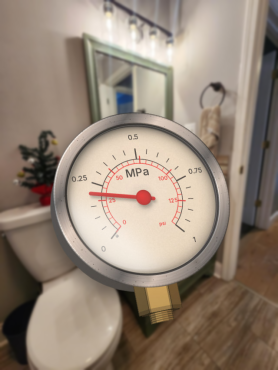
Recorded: 0.2,MPa
